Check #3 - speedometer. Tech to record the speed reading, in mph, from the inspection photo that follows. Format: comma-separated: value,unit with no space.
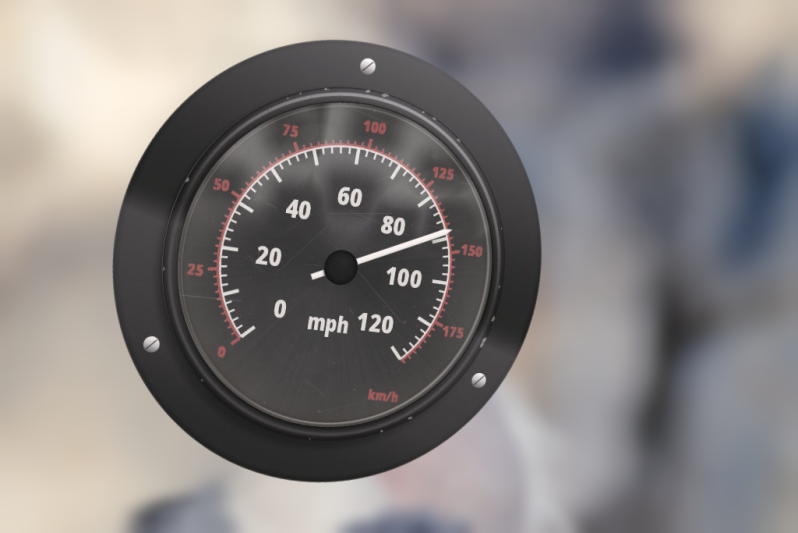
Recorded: 88,mph
